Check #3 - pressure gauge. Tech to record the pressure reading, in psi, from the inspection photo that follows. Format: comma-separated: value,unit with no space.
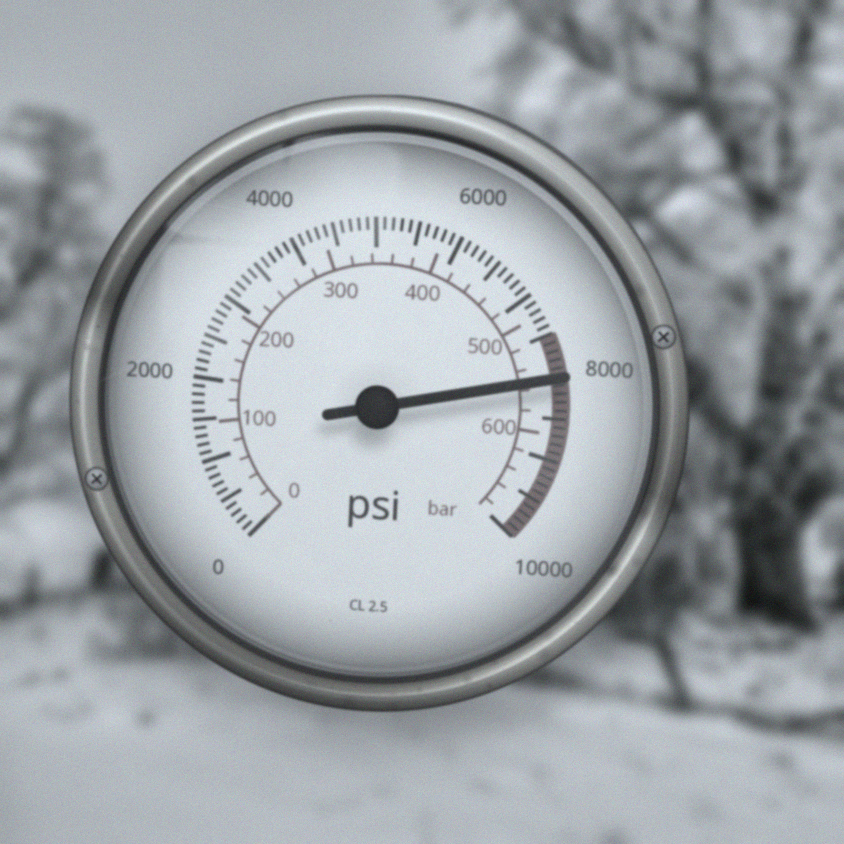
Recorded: 8000,psi
